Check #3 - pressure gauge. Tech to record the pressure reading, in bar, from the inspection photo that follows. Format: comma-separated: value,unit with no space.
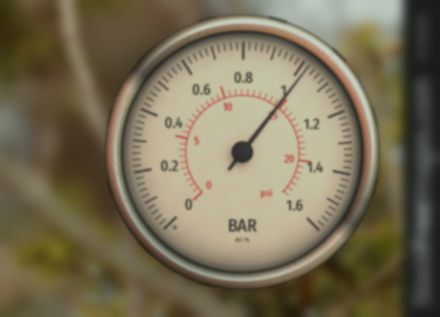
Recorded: 1.02,bar
